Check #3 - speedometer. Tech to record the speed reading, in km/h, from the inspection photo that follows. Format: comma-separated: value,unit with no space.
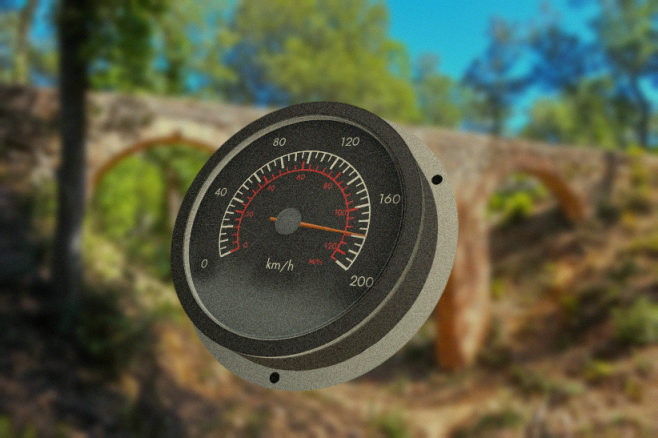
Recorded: 180,km/h
